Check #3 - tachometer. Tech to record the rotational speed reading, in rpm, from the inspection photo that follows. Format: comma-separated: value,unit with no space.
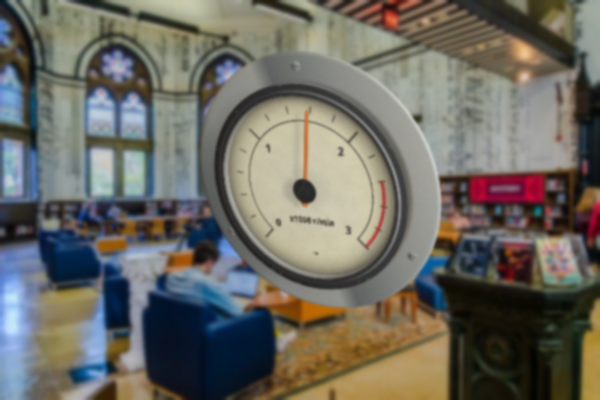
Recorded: 1600,rpm
